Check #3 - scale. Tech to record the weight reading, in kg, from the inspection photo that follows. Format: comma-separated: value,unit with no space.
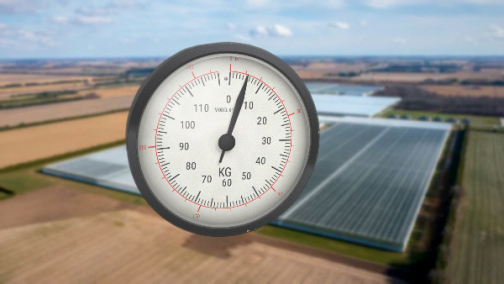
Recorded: 5,kg
